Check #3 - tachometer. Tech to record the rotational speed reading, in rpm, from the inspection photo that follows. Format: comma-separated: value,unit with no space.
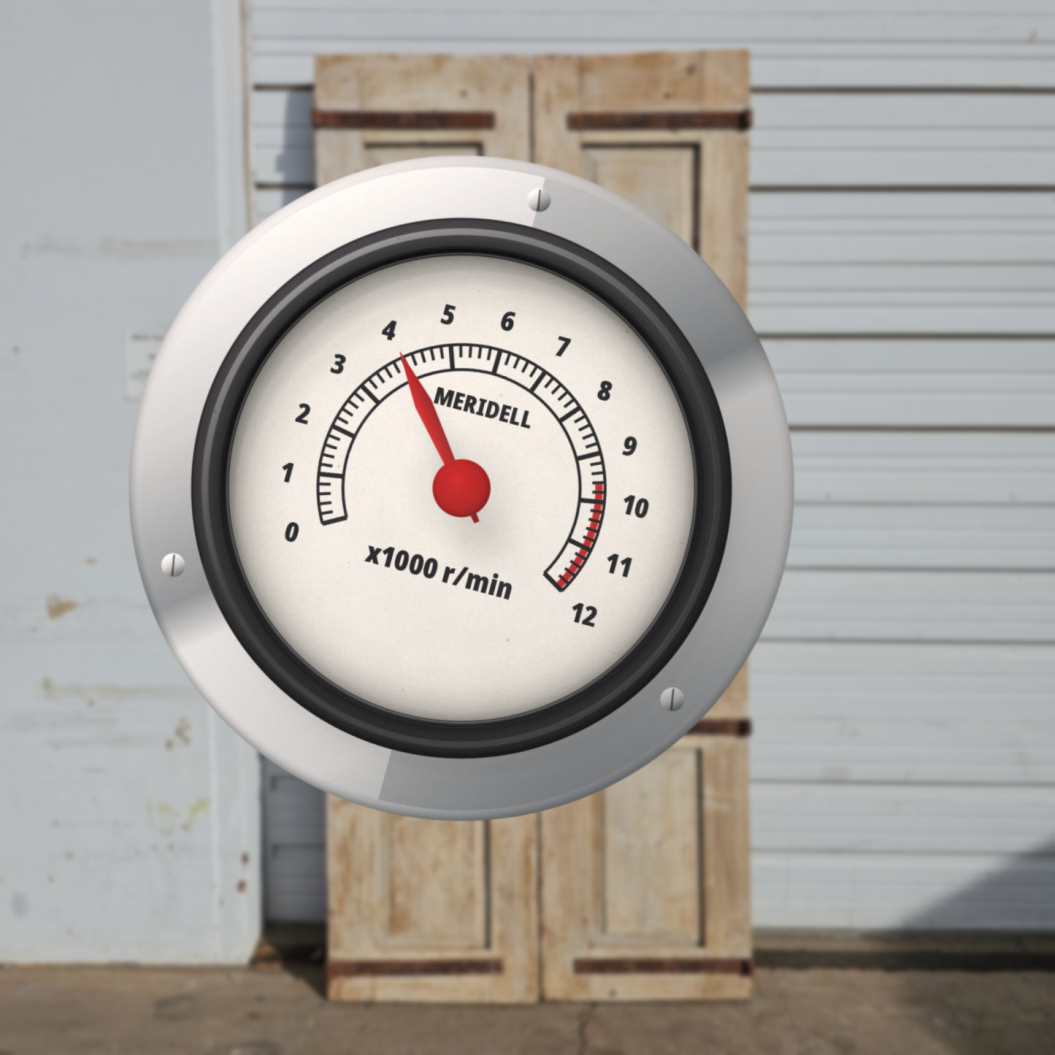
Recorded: 4000,rpm
